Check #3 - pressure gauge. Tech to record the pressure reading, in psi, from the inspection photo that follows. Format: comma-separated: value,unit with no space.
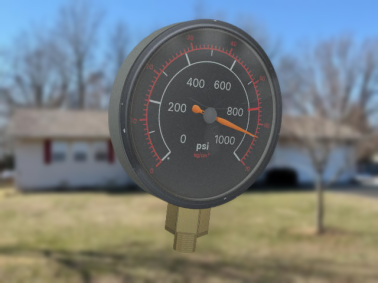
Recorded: 900,psi
